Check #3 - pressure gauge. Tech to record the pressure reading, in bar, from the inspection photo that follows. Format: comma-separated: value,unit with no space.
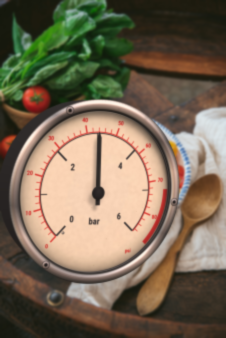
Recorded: 3,bar
